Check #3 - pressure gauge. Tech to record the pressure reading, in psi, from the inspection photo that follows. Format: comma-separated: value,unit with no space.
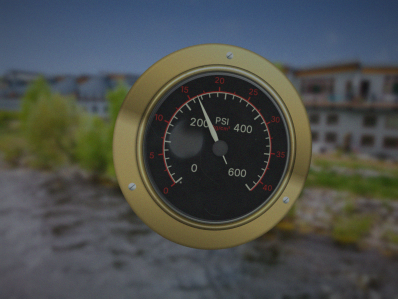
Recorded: 230,psi
